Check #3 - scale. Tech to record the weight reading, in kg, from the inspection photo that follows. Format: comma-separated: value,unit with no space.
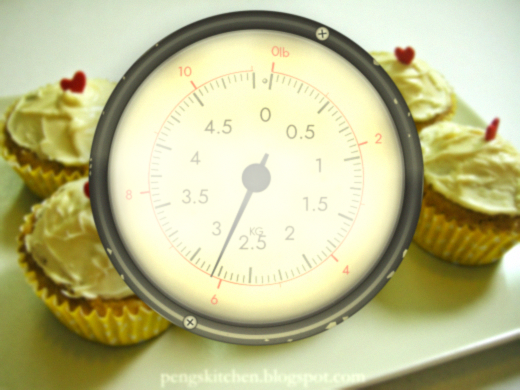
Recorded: 2.8,kg
